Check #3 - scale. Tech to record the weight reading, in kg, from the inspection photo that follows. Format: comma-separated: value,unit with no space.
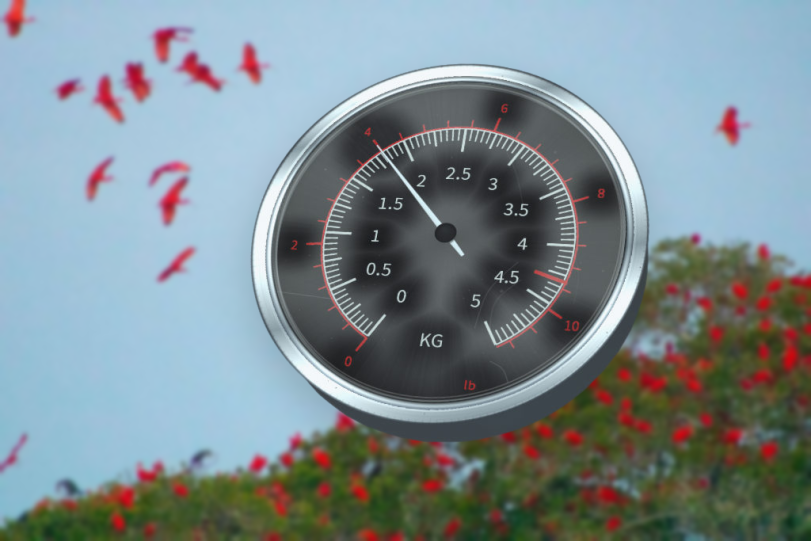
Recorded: 1.8,kg
